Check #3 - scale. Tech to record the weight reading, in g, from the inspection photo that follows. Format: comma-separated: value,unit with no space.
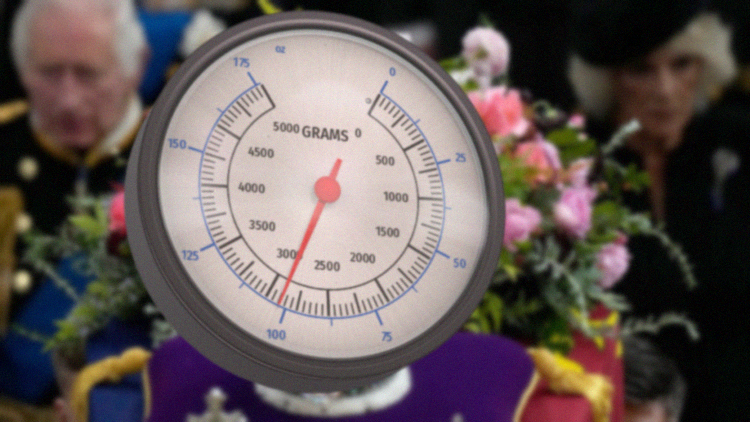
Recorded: 2900,g
